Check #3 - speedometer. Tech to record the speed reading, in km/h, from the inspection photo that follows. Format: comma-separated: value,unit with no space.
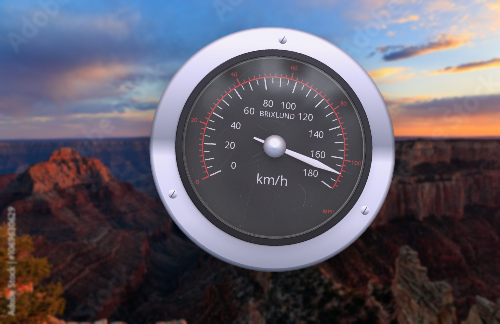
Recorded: 170,km/h
